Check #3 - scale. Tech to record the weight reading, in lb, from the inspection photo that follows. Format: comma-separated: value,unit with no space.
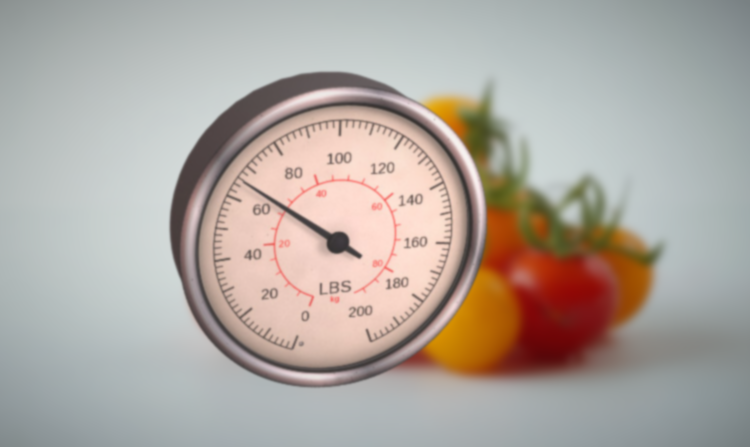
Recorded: 66,lb
